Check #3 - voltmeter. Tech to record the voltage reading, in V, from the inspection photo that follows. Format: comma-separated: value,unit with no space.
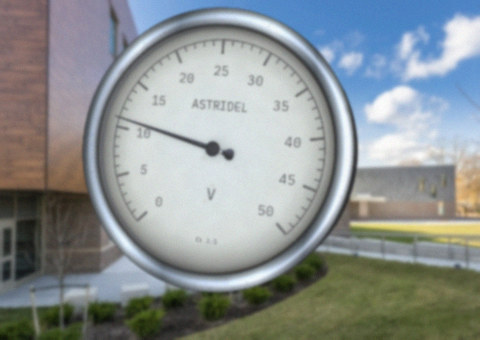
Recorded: 11,V
